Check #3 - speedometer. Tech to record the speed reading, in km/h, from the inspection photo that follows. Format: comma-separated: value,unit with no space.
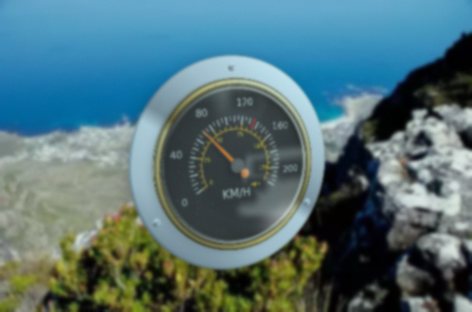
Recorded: 70,km/h
